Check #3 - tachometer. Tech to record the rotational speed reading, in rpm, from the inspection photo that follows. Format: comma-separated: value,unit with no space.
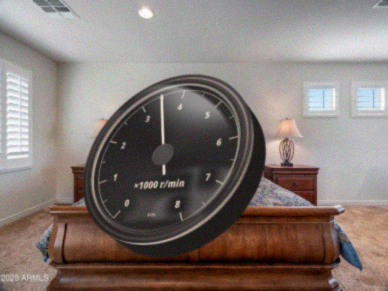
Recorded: 3500,rpm
